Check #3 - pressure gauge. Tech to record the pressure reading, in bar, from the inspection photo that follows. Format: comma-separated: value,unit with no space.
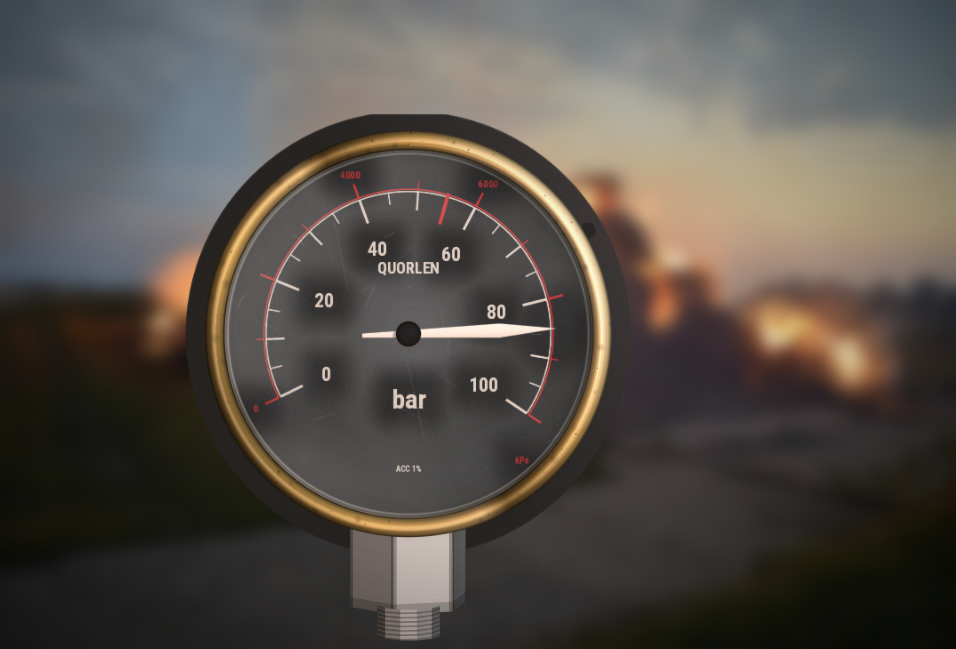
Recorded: 85,bar
